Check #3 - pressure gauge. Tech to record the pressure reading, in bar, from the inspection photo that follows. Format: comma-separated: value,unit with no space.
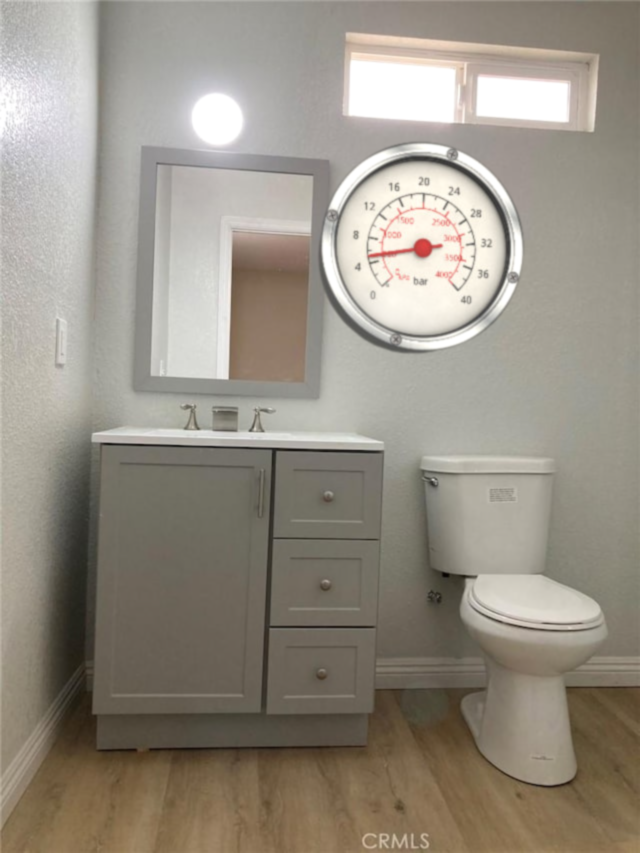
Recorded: 5,bar
